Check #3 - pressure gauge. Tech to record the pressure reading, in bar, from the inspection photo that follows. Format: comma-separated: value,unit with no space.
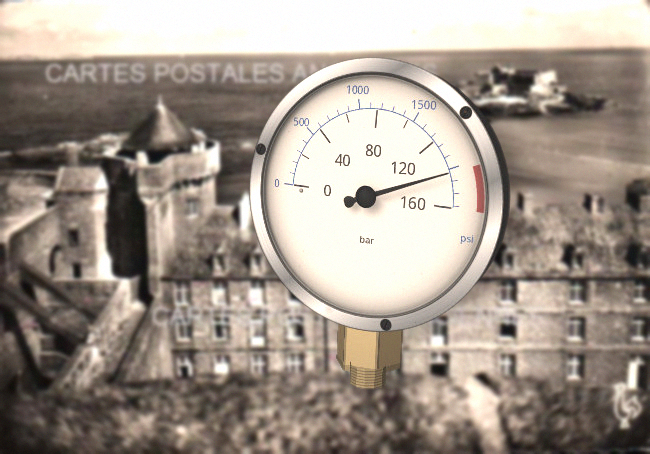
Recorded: 140,bar
